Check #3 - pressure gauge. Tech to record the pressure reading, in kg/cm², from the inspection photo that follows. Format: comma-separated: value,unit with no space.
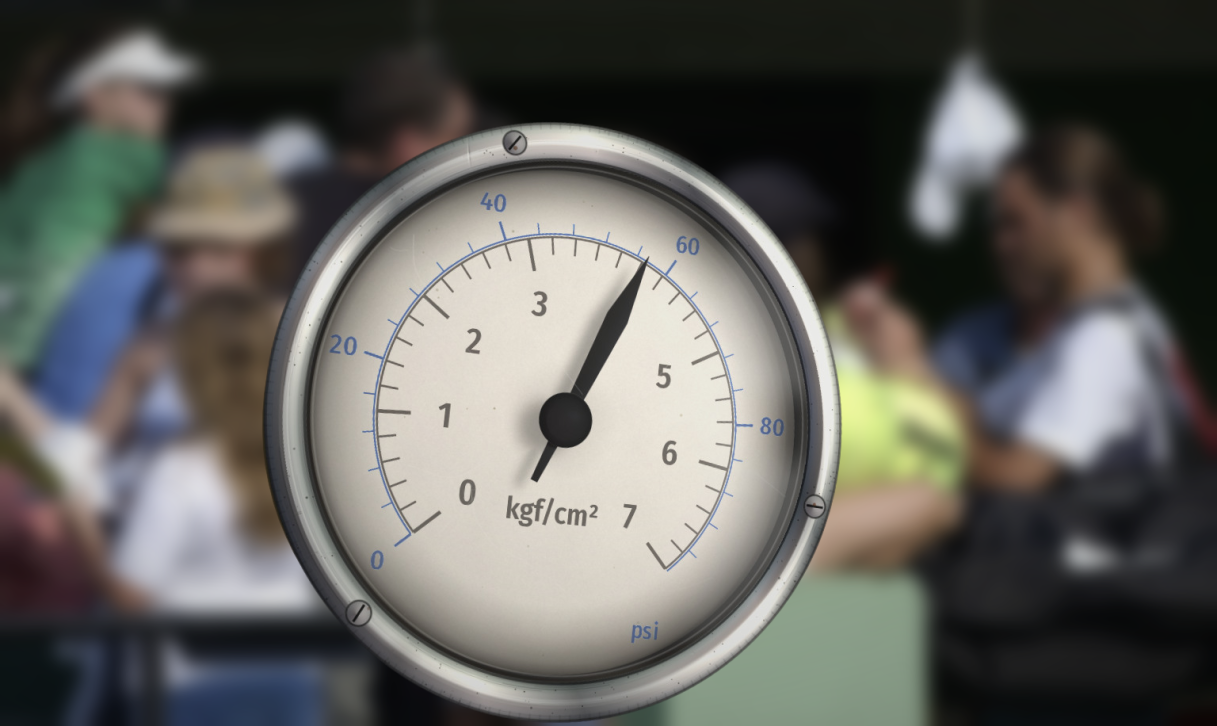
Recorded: 4,kg/cm²
